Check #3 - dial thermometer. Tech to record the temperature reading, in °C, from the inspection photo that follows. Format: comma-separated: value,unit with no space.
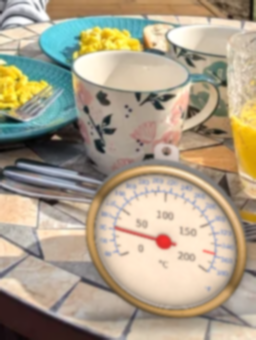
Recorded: 30,°C
